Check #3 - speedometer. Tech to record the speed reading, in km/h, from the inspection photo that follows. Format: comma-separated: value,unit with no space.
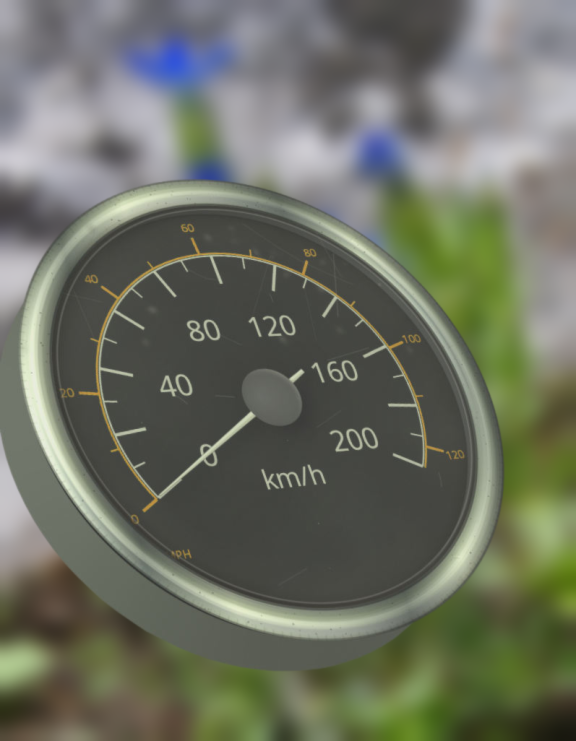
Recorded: 0,km/h
